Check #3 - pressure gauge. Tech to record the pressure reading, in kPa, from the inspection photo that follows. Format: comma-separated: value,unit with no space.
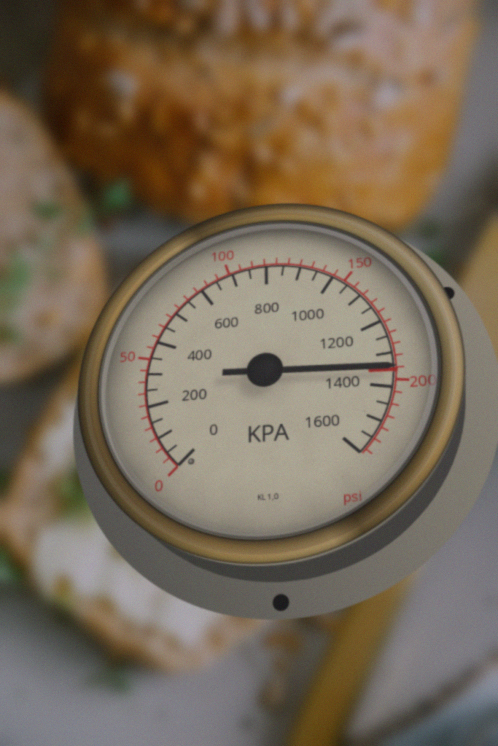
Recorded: 1350,kPa
